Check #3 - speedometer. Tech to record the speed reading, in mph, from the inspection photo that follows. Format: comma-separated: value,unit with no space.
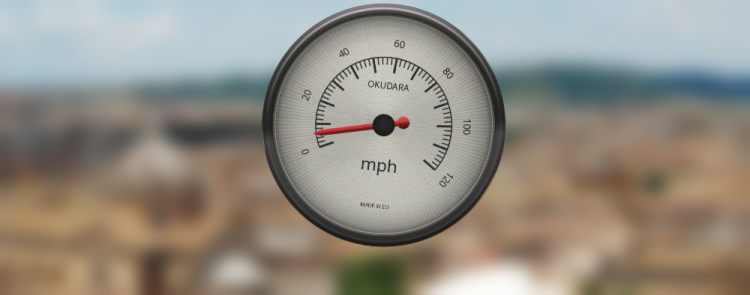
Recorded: 6,mph
